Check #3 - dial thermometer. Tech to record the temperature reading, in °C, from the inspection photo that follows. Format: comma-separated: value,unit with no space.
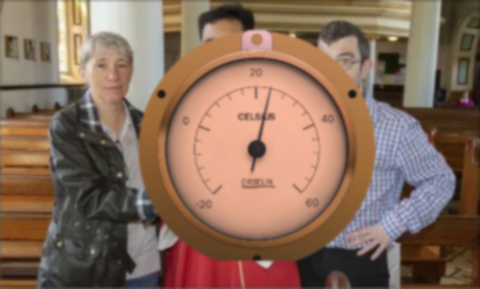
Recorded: 24,°C
